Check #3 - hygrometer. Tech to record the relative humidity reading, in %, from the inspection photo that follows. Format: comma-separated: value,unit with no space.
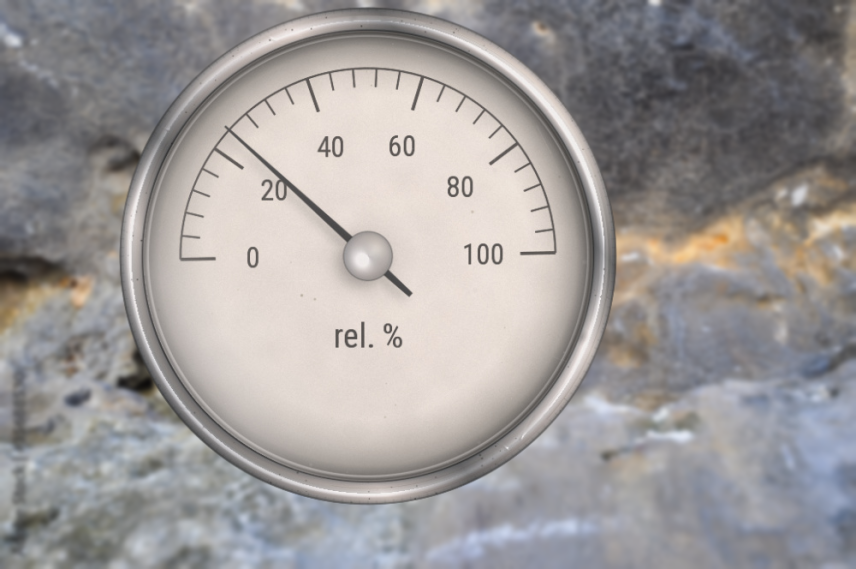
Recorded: 24,%
